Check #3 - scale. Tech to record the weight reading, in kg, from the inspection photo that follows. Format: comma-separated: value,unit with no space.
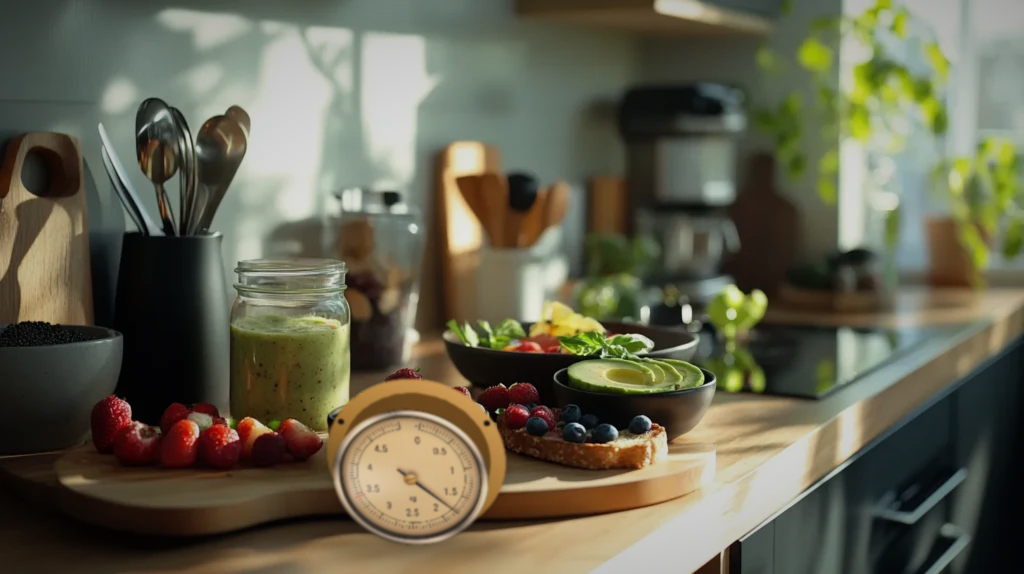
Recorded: 1.75,kg
